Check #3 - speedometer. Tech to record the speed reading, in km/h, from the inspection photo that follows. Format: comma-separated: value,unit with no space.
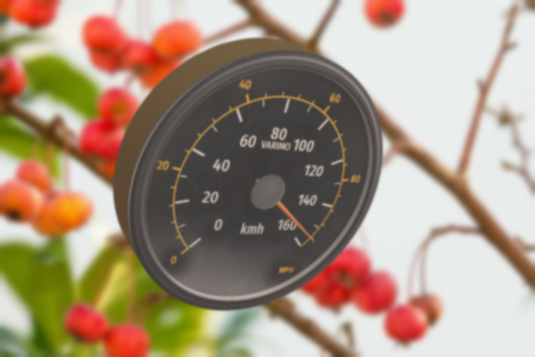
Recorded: 155,km/h
